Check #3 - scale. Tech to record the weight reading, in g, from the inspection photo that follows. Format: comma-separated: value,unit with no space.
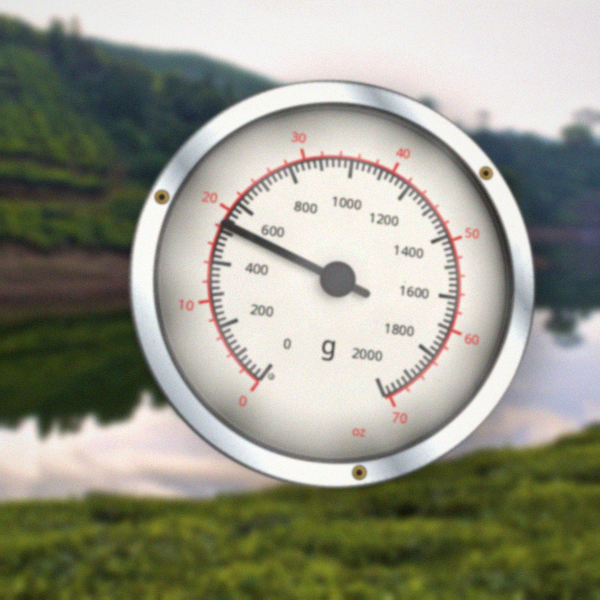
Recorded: 520,g
